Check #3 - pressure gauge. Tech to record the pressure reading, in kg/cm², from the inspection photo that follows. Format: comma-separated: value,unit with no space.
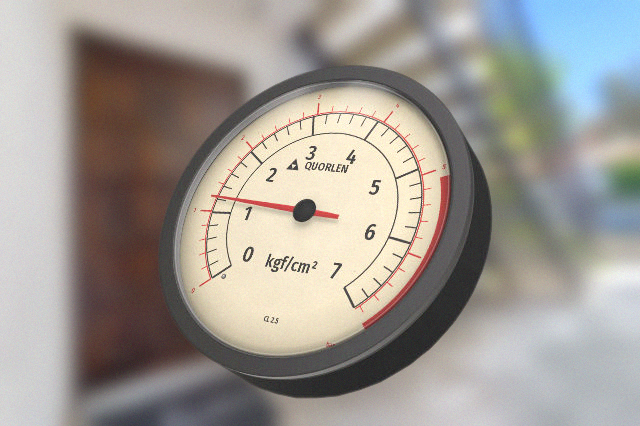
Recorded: 1.2,kg/cm²
